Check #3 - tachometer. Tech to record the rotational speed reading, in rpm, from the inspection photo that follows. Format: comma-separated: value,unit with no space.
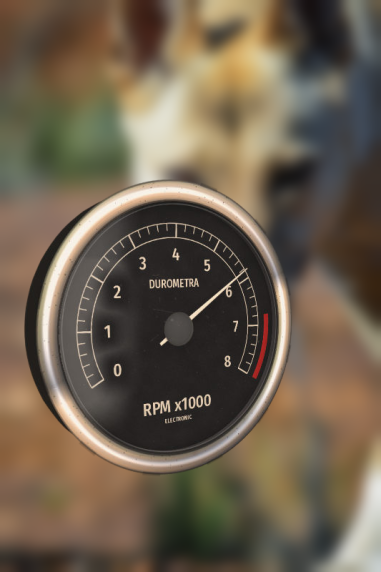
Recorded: 5800,rpm
